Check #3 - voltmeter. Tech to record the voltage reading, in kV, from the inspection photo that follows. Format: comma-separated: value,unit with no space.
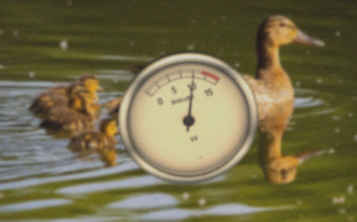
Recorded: 10,kV
